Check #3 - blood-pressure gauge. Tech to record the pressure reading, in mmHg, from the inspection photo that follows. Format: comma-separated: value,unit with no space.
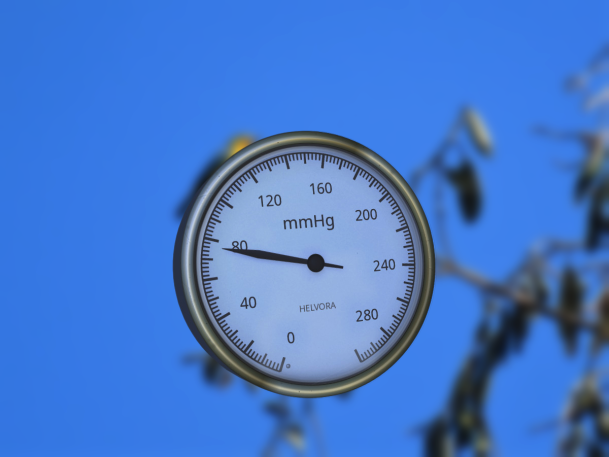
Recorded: 76,mmHg
